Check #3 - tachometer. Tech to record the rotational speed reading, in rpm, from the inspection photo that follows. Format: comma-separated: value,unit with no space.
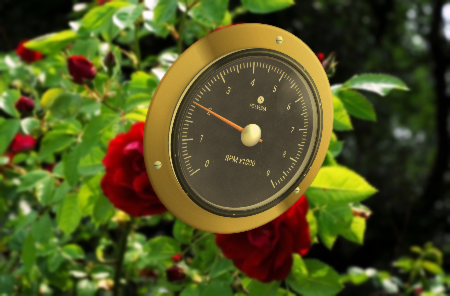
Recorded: 2000,rpm
